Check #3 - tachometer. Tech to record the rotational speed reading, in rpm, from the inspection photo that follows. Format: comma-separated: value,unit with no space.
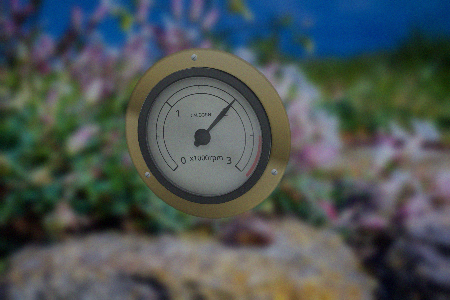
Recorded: 2000,rpm
